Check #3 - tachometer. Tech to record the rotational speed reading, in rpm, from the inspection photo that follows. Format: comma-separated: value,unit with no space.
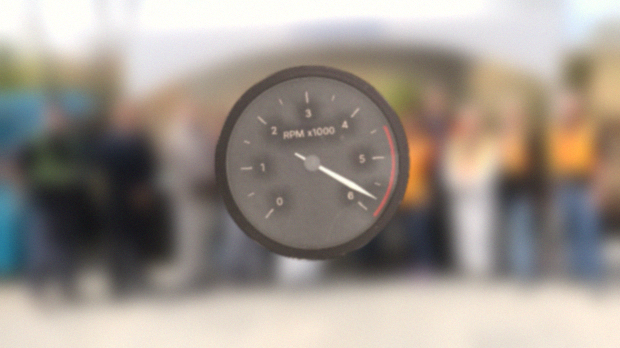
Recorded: 5750,rpm
